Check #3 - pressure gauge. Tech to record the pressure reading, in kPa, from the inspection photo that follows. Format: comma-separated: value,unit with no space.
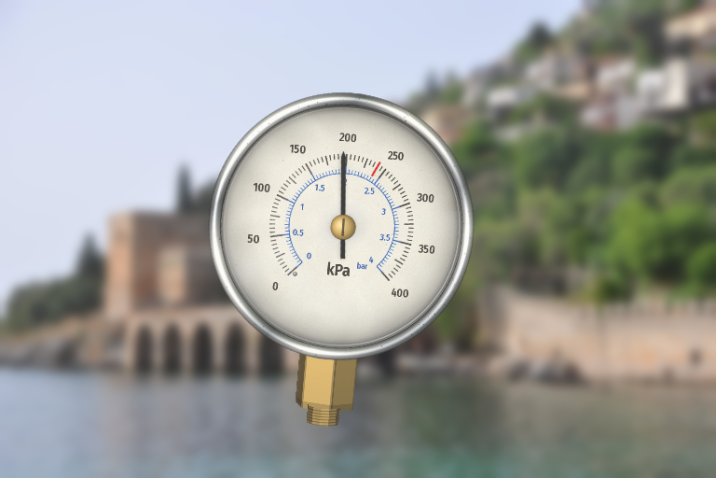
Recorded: 195,kPa
